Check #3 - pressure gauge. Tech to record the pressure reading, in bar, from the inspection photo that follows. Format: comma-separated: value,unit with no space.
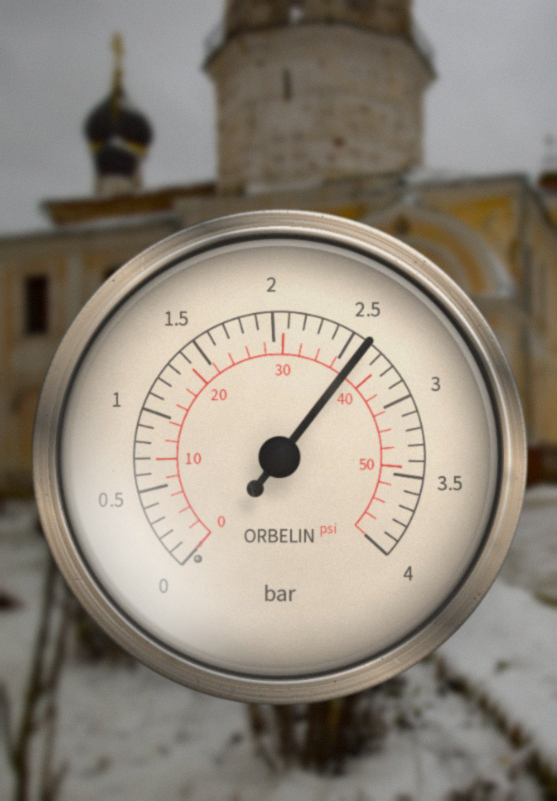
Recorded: 2.6,bar
